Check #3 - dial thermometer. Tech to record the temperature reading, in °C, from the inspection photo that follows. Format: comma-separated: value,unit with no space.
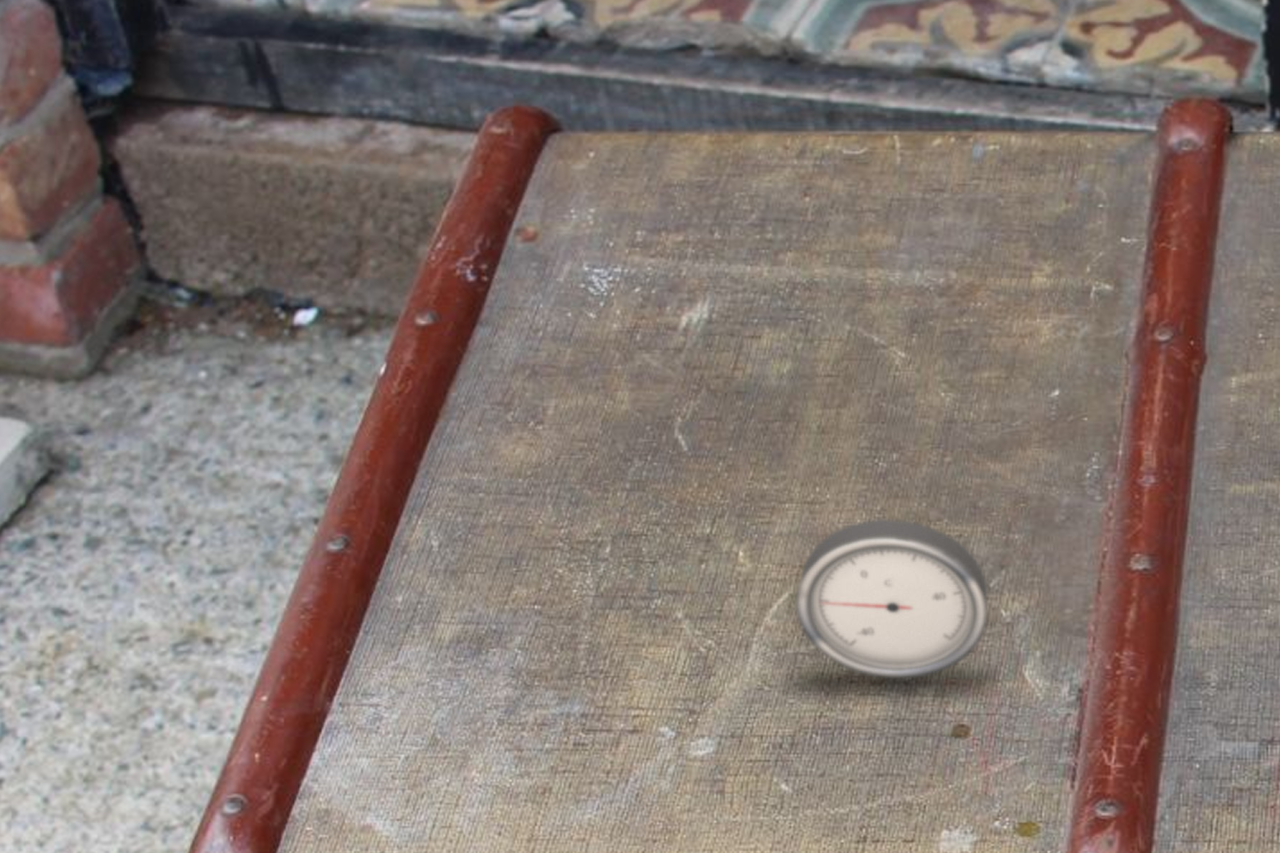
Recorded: -20,°C
